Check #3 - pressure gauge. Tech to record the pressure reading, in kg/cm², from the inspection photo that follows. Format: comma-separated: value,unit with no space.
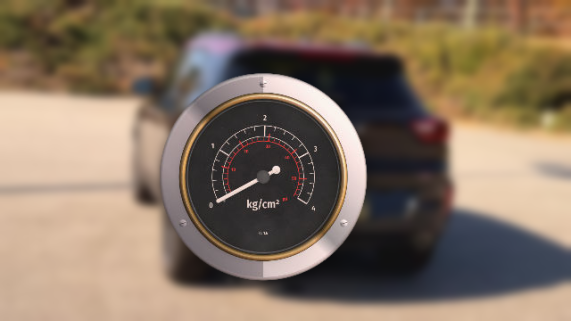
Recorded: 0,kg/cm²
